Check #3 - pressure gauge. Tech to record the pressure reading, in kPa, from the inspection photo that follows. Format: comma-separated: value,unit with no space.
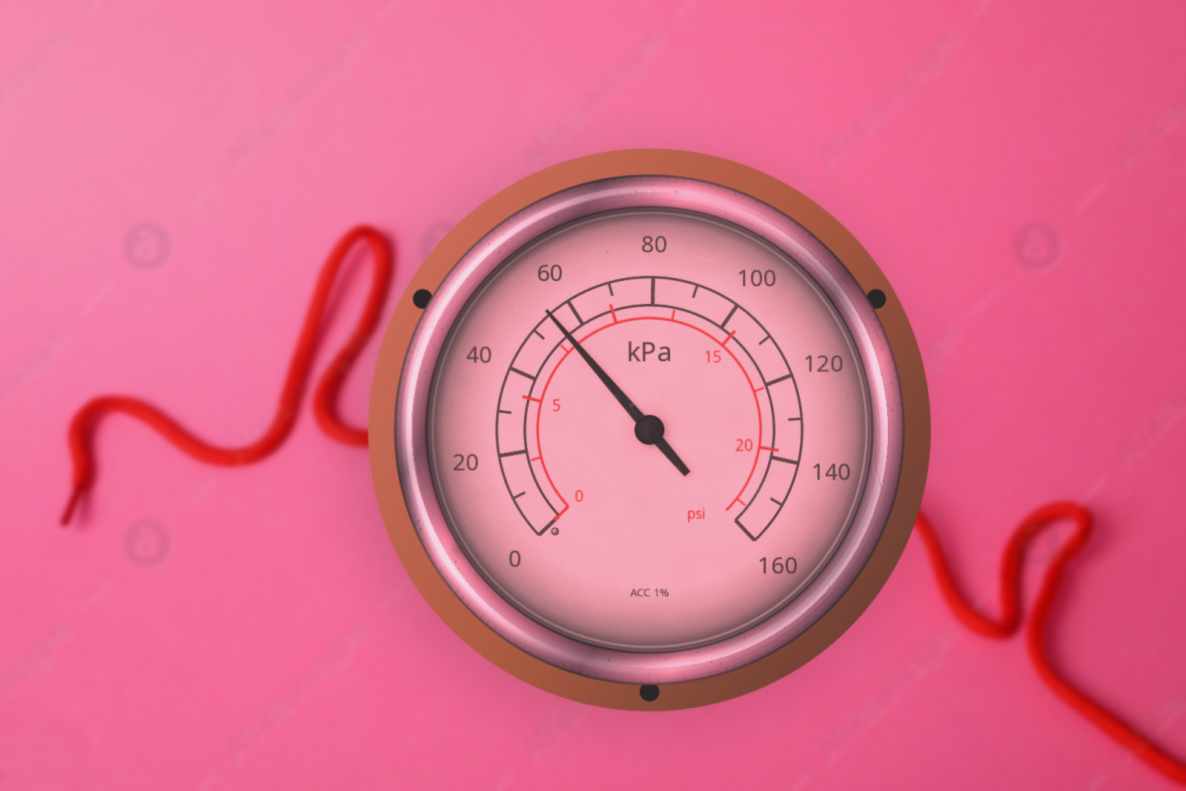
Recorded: 55,kPa
